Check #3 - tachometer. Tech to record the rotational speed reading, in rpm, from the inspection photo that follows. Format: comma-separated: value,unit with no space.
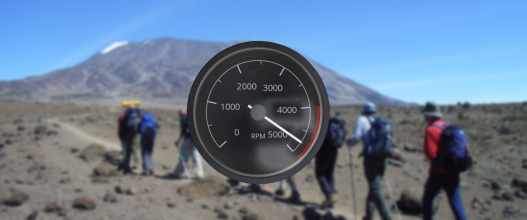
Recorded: 4750,rpm
